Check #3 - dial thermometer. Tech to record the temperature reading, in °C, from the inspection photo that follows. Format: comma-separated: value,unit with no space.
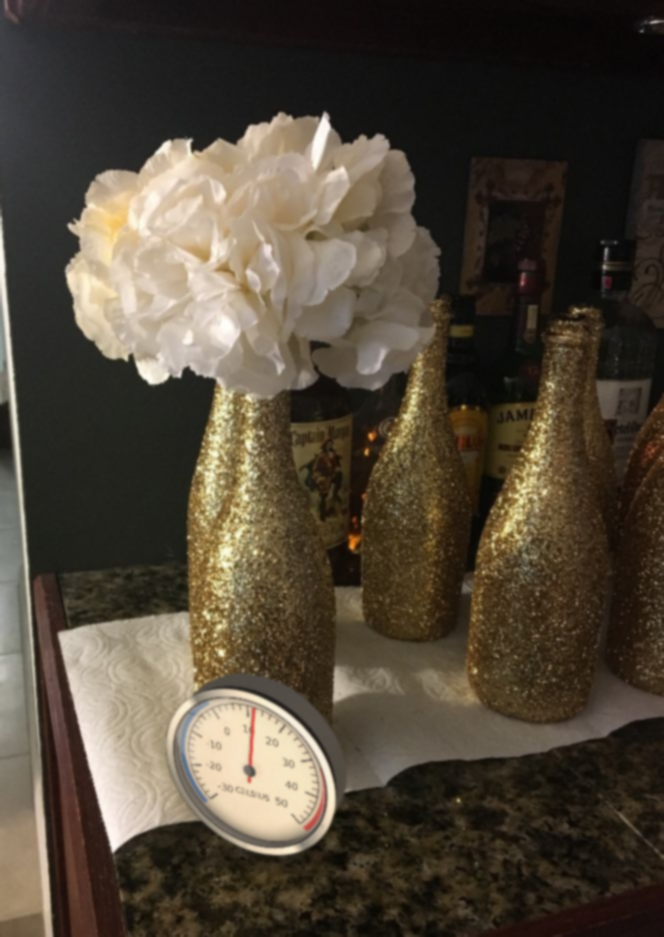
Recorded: 12,°C
